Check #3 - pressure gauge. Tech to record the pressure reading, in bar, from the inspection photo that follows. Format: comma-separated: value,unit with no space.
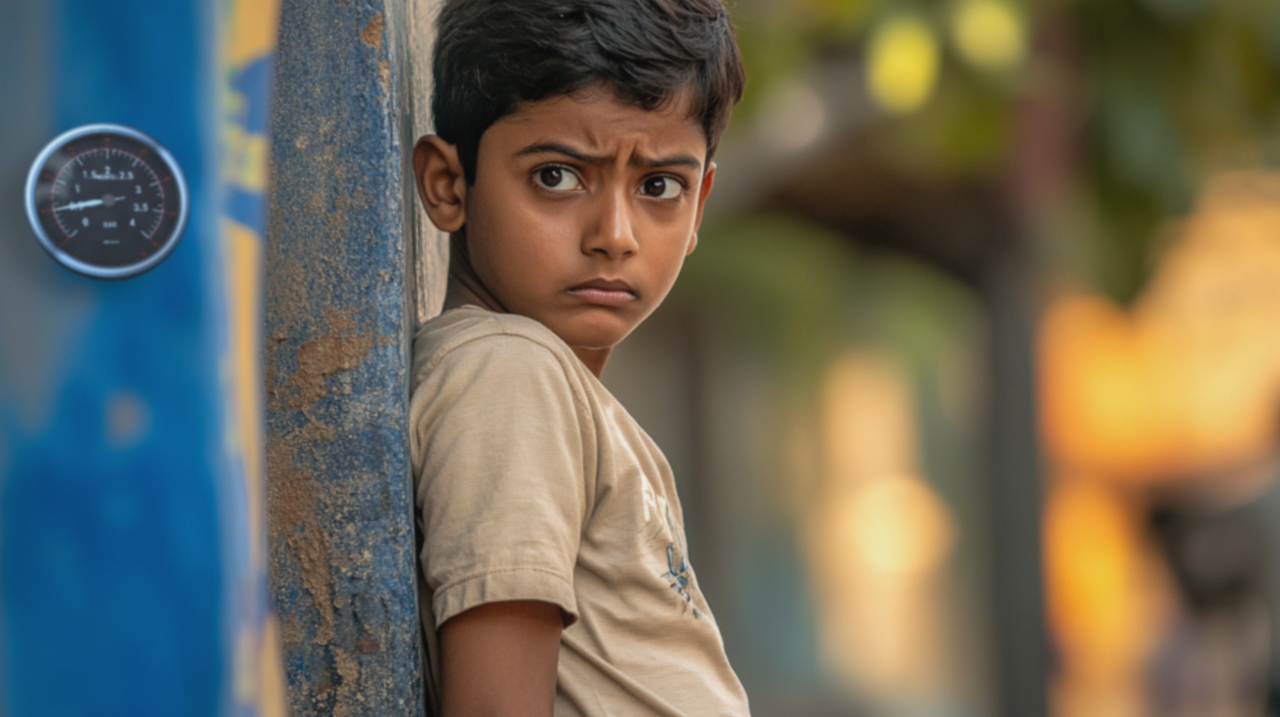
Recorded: 0.5,bar
